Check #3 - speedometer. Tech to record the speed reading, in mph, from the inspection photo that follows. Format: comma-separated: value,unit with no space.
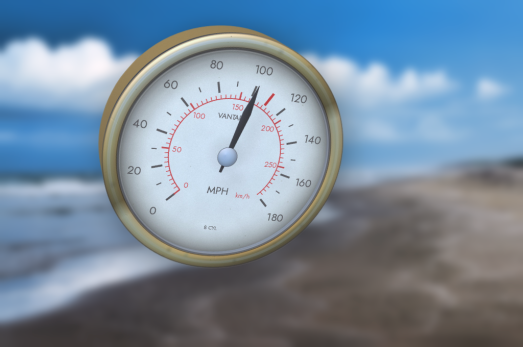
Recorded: 100,mph
